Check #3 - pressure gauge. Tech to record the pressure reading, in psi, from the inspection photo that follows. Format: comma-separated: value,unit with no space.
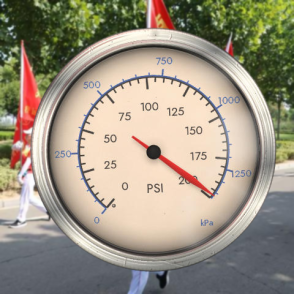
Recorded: 197.5,psi
